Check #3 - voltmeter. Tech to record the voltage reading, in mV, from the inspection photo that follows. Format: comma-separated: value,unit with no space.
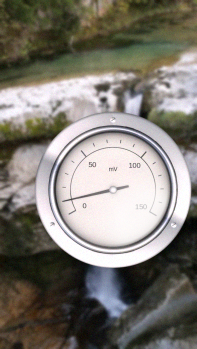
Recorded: 10,mV
